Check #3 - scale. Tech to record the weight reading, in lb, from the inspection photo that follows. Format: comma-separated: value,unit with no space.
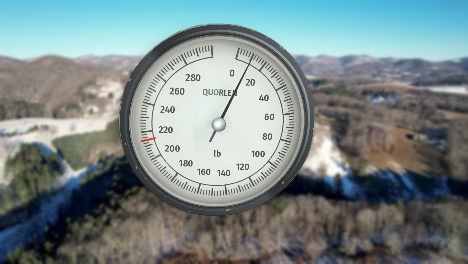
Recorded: 10,lb
